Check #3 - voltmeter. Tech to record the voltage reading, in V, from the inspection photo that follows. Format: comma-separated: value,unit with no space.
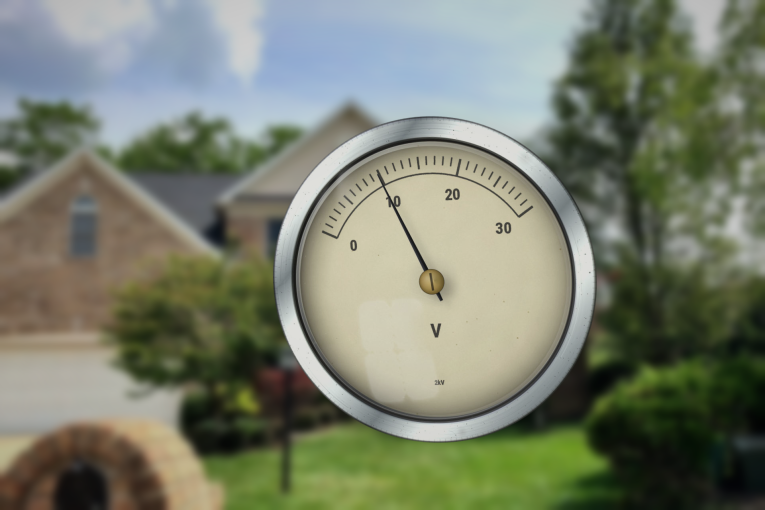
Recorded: 10,V
